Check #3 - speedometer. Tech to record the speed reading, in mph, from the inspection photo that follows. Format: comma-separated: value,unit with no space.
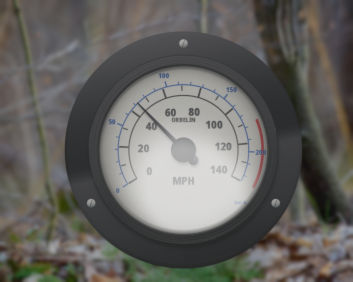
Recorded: 45,mph
